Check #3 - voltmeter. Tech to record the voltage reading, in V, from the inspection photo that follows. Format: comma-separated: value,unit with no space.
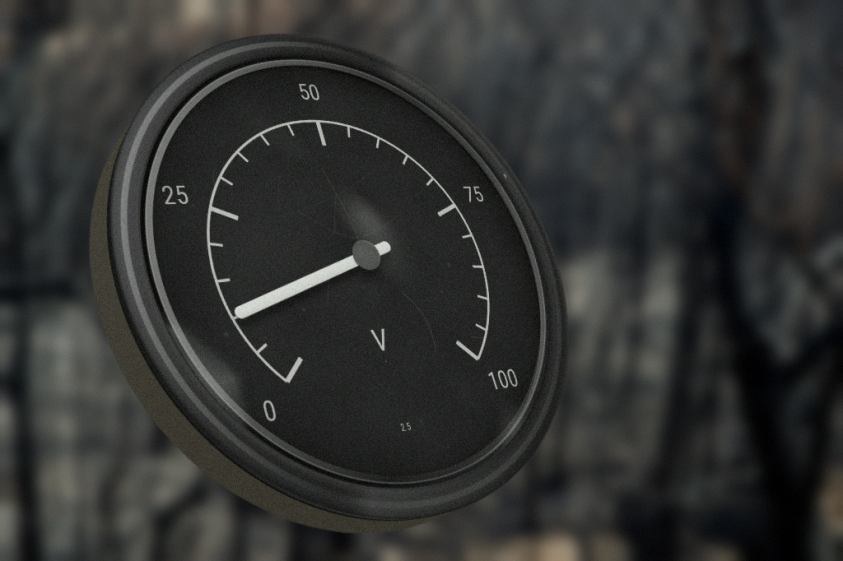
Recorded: 10,V
